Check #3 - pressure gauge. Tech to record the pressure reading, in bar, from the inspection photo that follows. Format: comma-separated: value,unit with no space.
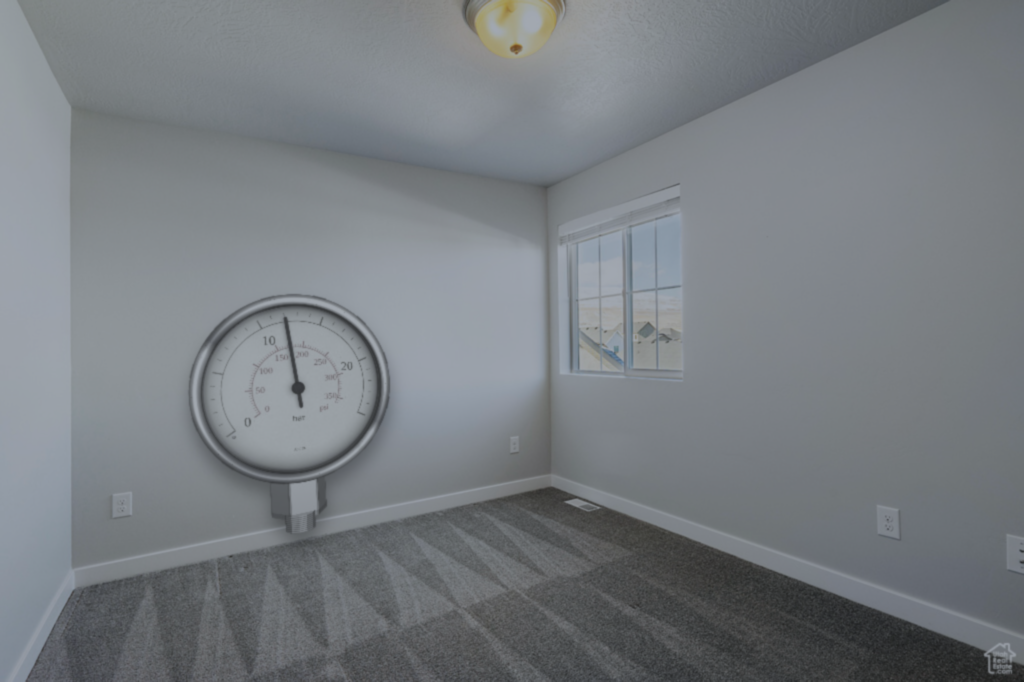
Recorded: 12,bar
